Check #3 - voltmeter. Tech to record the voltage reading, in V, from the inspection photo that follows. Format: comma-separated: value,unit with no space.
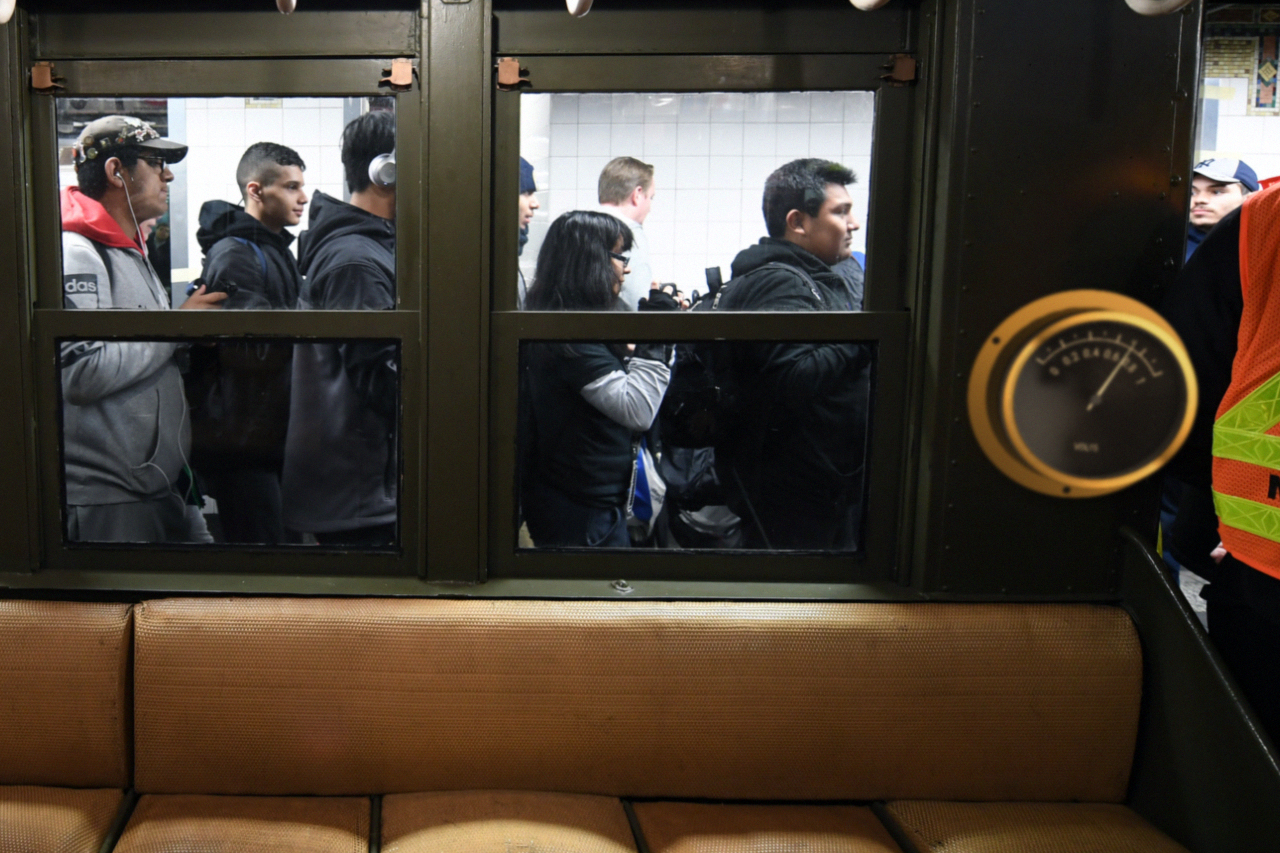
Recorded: 0.7,V
